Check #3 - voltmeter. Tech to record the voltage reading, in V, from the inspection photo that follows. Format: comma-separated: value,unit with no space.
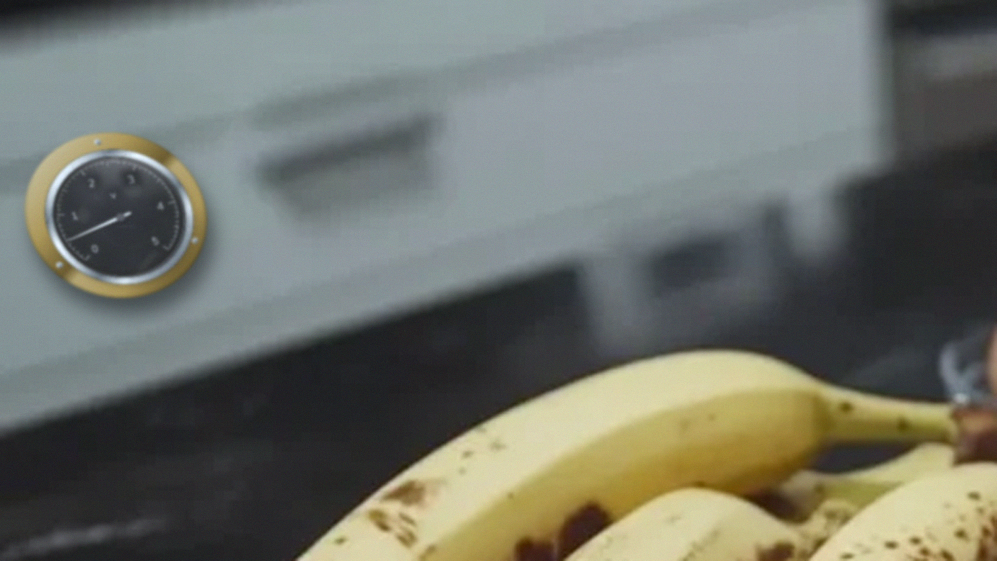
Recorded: 0.5,V
